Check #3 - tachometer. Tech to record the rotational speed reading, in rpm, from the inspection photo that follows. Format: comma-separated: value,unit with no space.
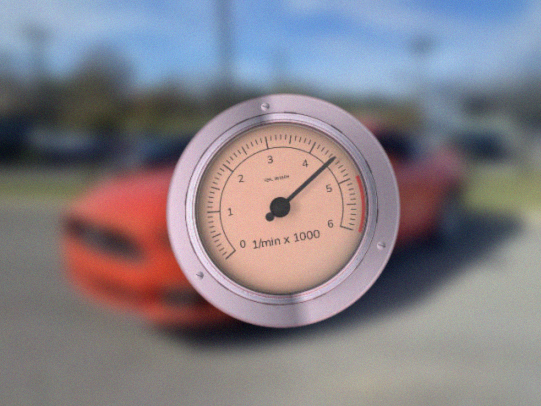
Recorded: 4500,rpm
